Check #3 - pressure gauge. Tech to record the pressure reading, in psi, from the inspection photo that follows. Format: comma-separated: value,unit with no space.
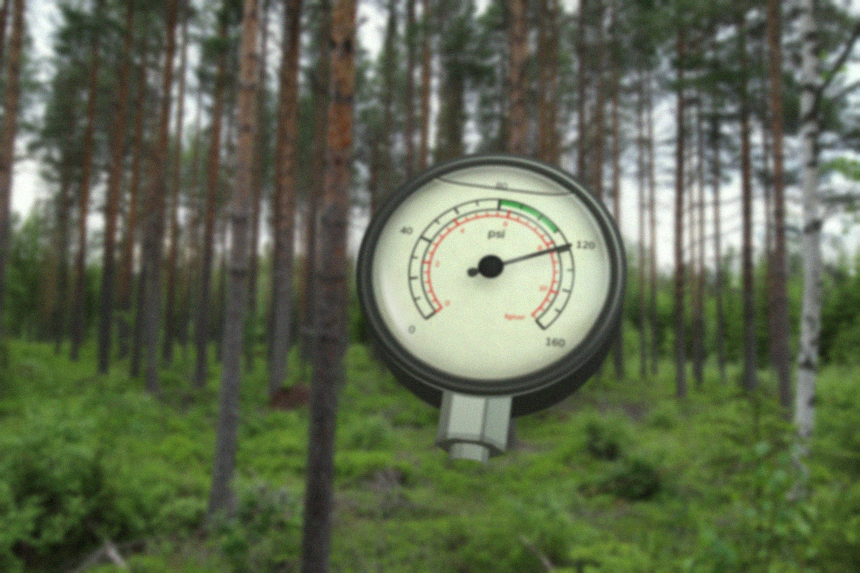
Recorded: 120,psi
